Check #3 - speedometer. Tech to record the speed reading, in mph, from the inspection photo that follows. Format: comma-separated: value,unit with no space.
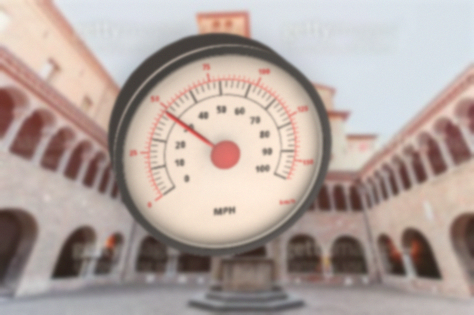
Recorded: 30,mph
